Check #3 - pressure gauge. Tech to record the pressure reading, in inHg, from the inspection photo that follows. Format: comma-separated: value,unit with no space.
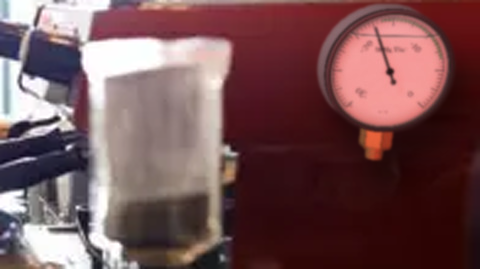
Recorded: -17.5,inHg
